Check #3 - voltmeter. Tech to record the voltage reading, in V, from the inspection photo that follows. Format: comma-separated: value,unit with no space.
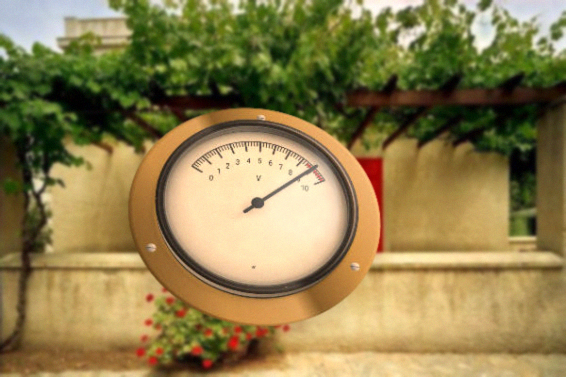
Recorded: 9,V
